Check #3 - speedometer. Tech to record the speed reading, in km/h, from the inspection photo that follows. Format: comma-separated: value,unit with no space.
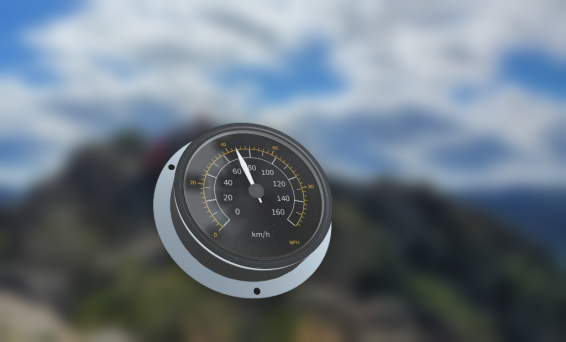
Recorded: 70,km/h
